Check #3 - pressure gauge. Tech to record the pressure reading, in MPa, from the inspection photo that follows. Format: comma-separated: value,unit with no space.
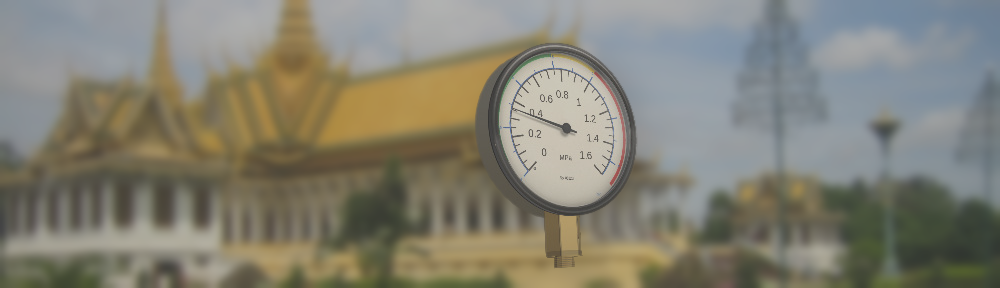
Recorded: 0.35,MPa
